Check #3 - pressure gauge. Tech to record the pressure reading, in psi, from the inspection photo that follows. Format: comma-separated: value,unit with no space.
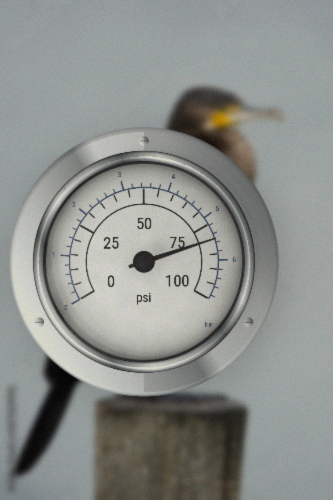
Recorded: 80,psi
